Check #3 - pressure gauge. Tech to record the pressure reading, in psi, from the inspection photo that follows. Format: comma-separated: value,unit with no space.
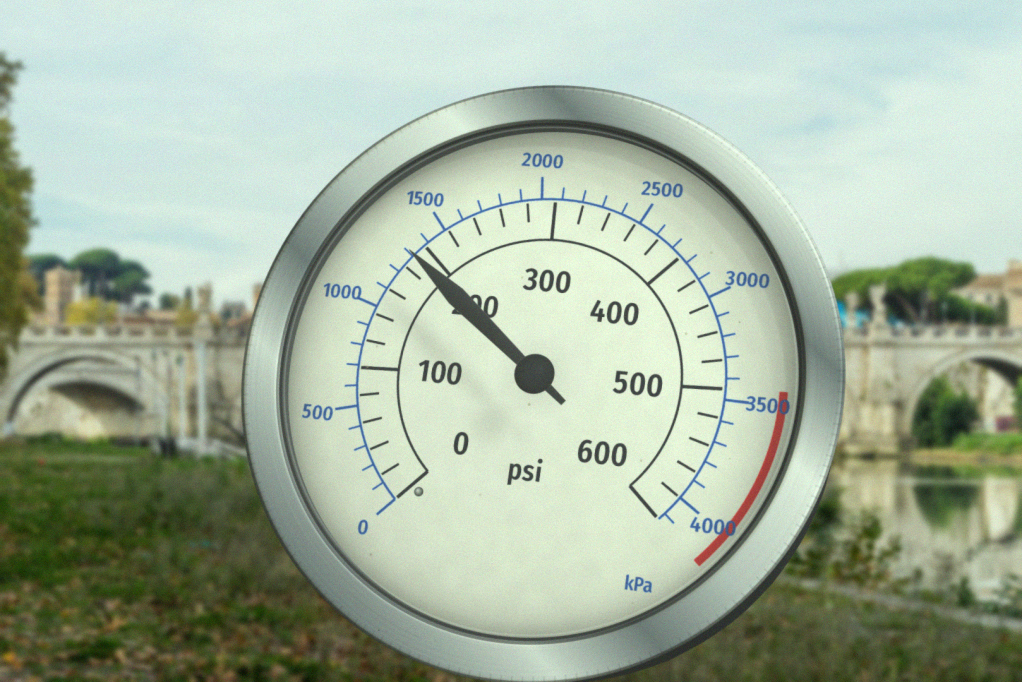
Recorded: 190,psi
